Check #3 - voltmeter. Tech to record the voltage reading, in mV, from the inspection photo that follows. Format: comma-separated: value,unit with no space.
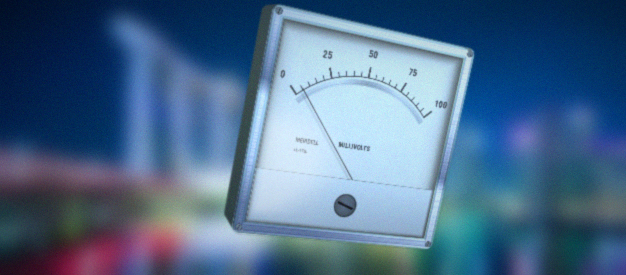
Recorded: 5,mV
